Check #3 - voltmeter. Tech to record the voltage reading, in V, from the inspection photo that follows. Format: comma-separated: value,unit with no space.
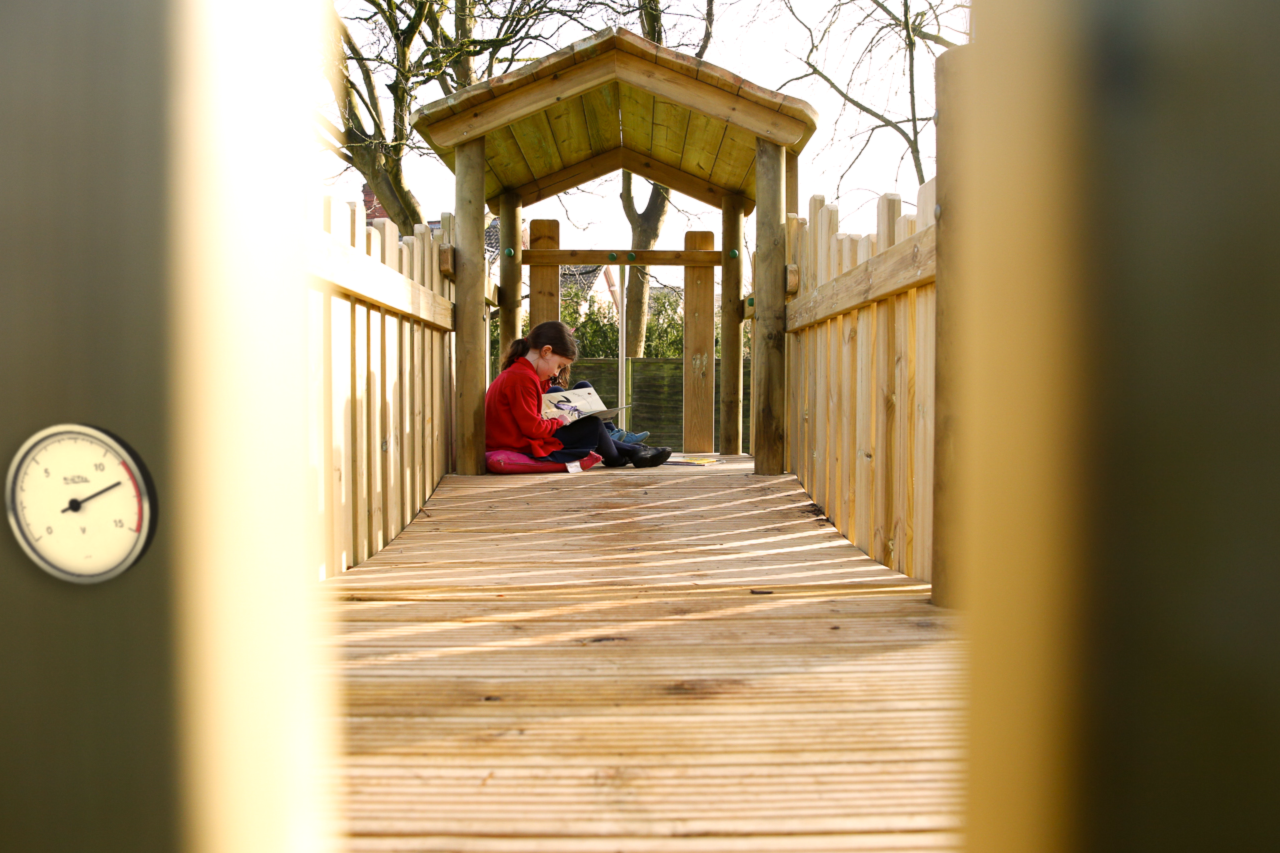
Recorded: 12,V
